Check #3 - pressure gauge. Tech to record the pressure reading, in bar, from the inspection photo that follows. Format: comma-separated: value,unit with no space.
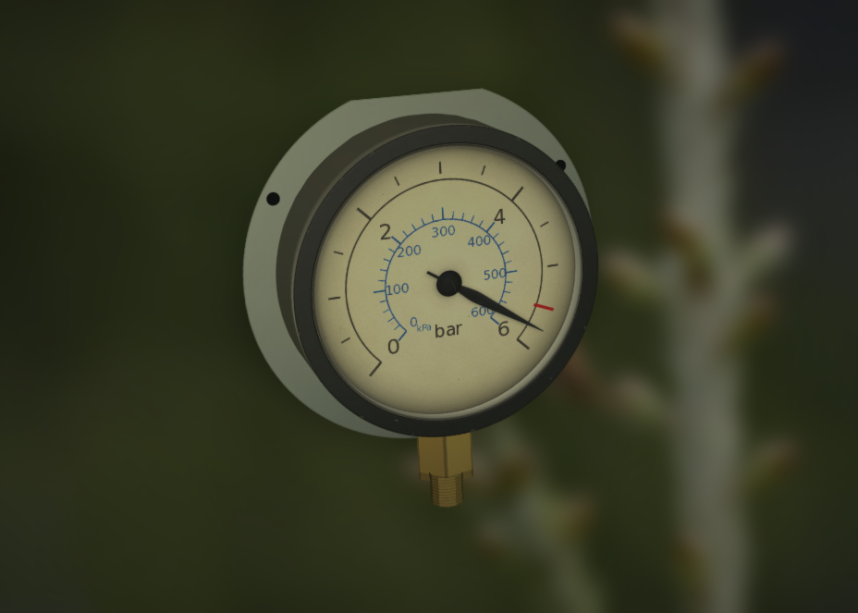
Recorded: 5.75,bar
